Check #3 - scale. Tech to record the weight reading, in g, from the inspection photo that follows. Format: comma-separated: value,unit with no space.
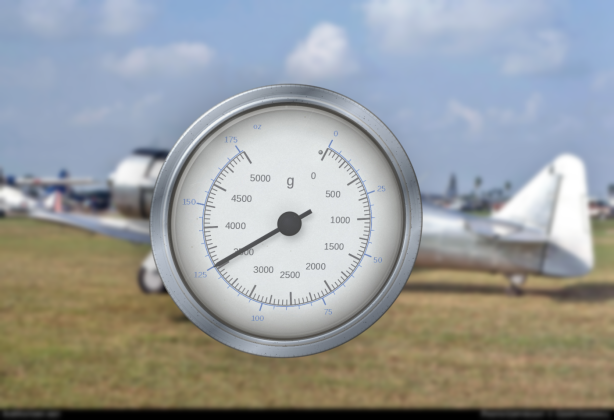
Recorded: 3550,g
